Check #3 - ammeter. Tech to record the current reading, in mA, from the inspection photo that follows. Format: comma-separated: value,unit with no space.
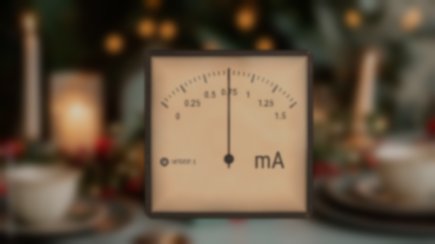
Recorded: 0.75,mA
